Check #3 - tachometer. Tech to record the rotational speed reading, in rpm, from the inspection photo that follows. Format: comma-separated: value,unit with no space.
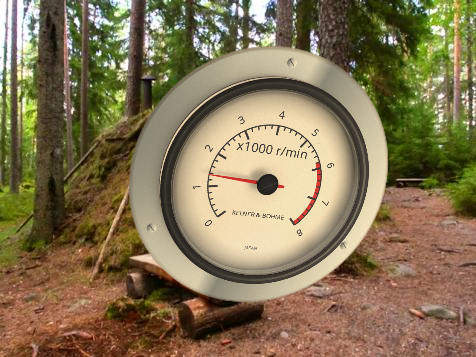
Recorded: 1400,rpm
